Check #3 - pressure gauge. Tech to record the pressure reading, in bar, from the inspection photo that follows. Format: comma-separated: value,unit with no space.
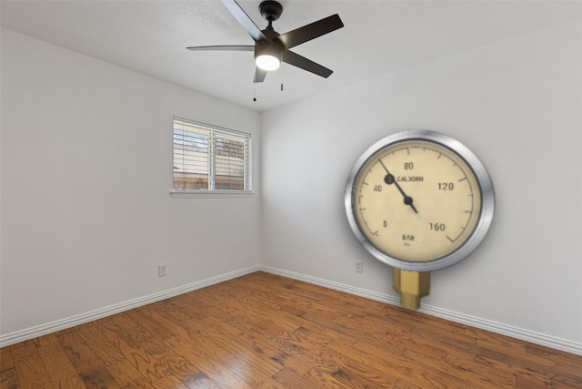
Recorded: 60,bar
